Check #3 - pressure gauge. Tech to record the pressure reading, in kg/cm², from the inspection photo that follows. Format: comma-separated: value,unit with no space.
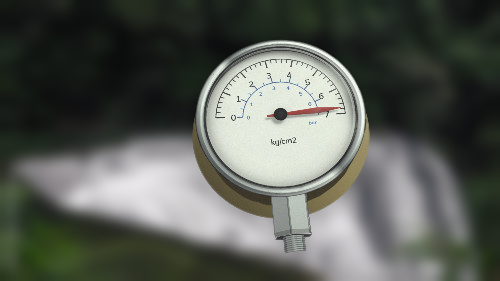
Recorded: 6.8,kg/cm²
